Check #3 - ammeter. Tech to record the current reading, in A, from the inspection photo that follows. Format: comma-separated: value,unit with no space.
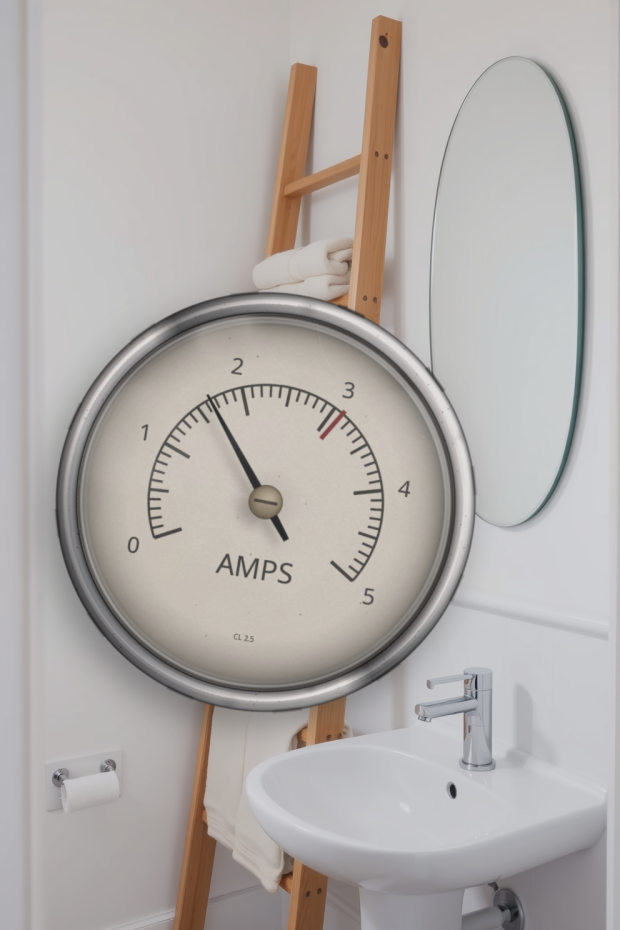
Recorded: 1.65,A
